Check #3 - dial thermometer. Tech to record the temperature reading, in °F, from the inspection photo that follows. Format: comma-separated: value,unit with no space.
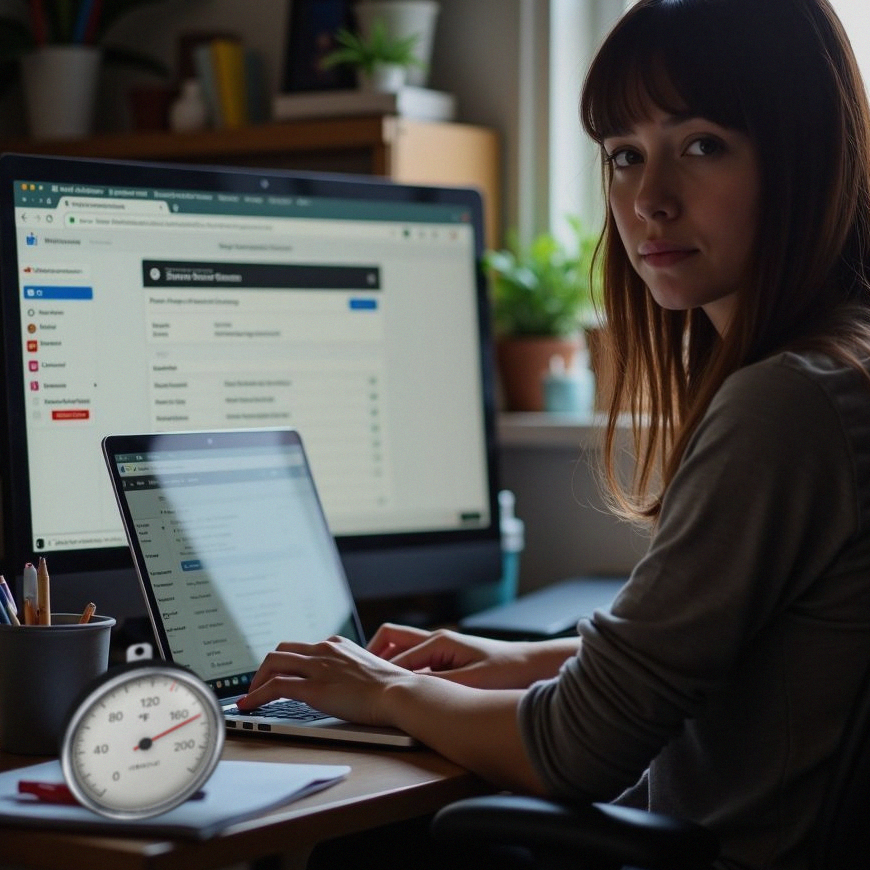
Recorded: 170,°F
